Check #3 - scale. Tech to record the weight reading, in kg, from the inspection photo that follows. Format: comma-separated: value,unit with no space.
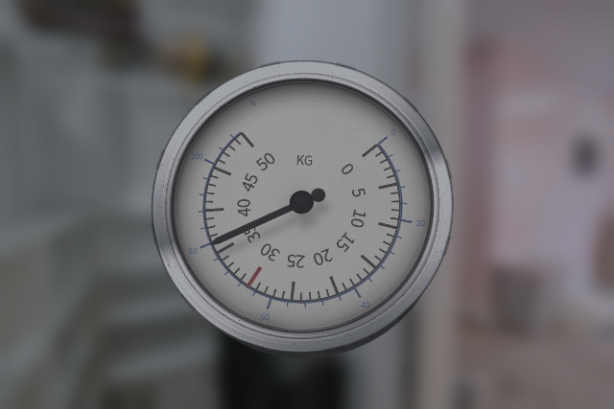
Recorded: 36,kg
